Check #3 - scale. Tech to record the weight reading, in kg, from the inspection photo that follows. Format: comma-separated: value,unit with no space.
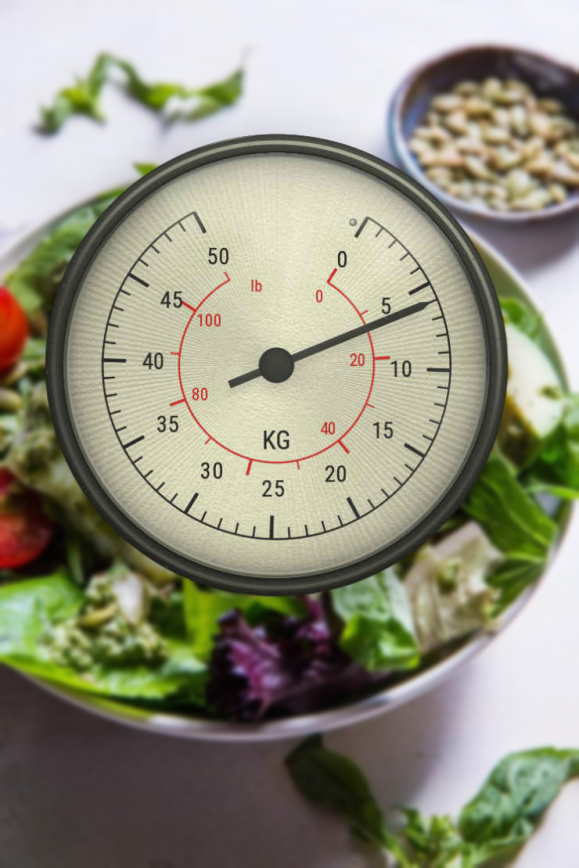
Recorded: 6,kg
